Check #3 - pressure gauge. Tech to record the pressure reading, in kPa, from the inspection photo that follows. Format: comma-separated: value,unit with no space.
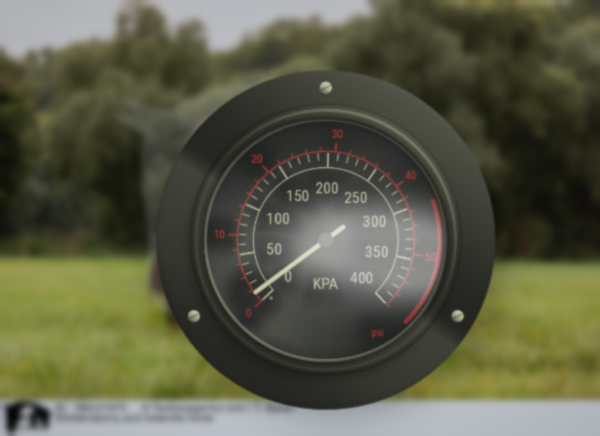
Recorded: 10,kPa
